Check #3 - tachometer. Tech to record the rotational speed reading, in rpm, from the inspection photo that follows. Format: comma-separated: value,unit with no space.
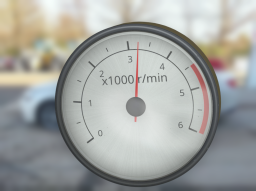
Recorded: 3250,rpm
